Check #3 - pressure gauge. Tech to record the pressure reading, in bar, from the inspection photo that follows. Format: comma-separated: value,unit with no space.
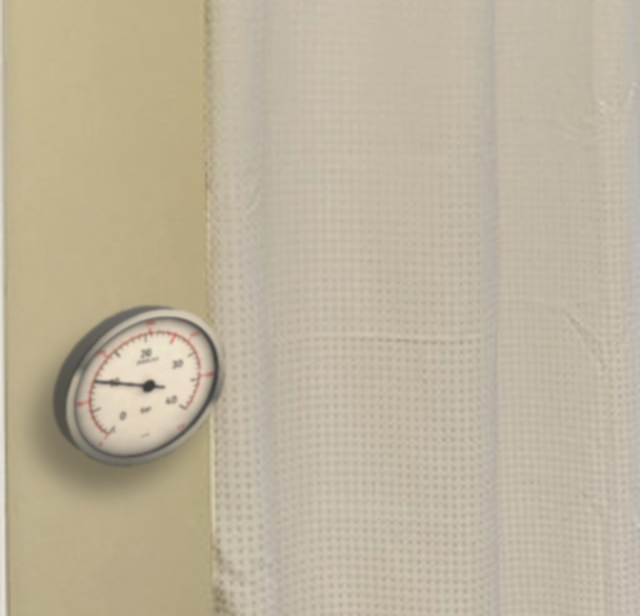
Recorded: 10,bar
